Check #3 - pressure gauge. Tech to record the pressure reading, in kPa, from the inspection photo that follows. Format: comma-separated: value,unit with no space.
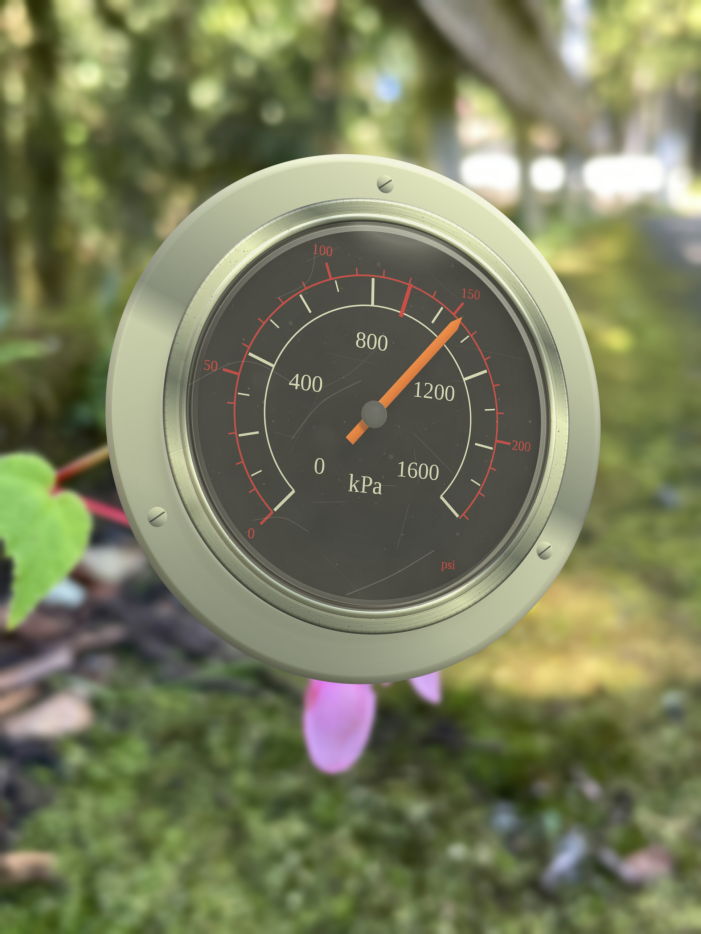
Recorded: 1050,kPa
